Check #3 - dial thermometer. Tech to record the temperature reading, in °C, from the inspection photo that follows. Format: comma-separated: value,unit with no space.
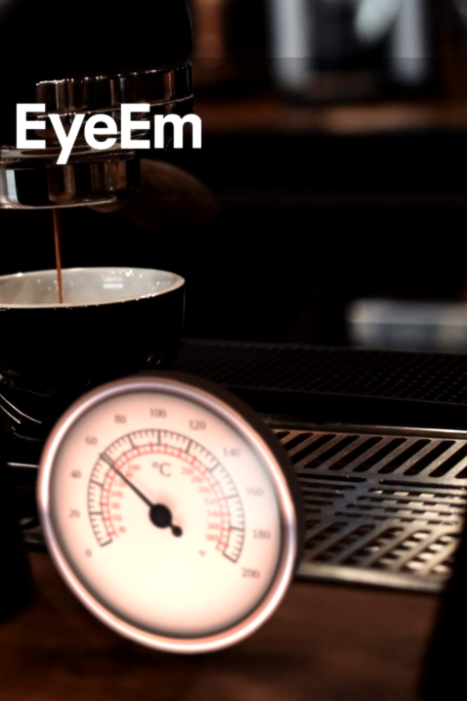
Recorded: 60,°C
